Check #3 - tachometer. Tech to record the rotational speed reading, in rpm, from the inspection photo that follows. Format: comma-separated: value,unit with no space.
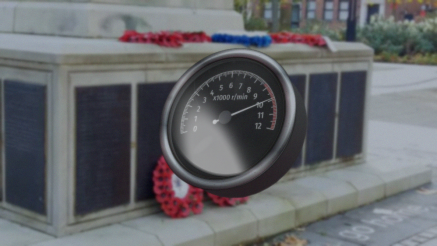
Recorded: 10000,rpm
